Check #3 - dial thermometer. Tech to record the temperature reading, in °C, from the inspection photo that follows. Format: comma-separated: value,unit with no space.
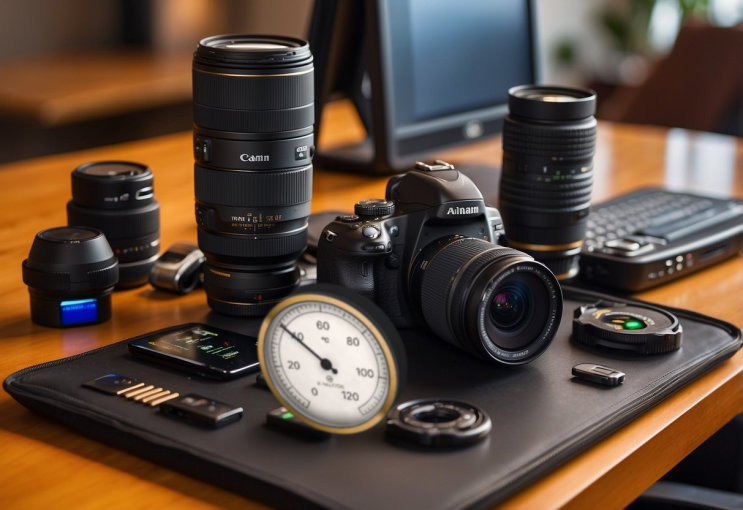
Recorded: 40,°C
